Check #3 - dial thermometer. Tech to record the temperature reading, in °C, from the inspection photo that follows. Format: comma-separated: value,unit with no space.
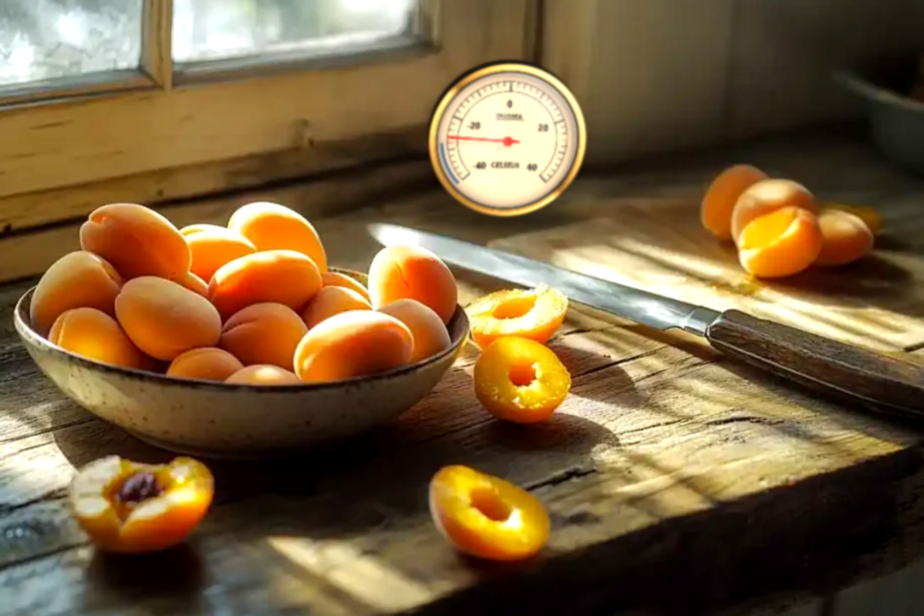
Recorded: -26,°C
